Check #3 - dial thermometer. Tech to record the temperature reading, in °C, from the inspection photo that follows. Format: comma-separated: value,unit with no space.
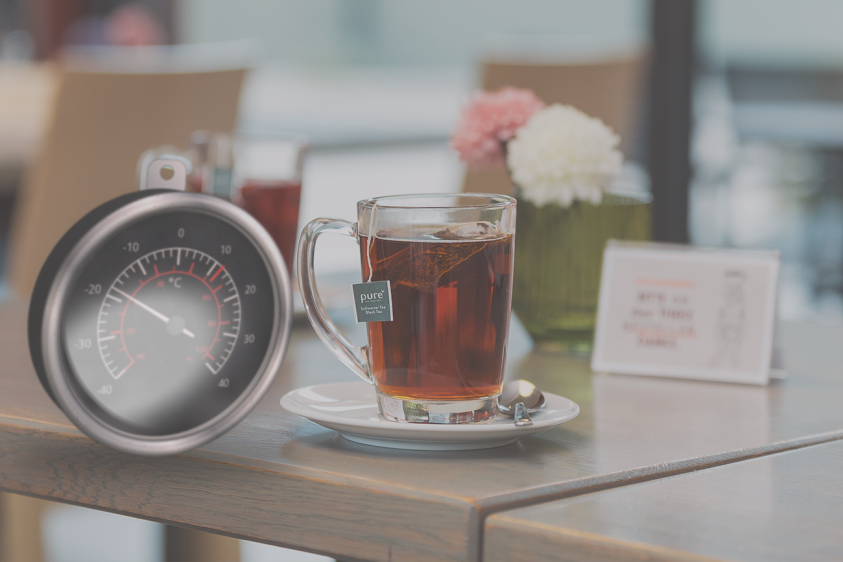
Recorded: -18,°C
